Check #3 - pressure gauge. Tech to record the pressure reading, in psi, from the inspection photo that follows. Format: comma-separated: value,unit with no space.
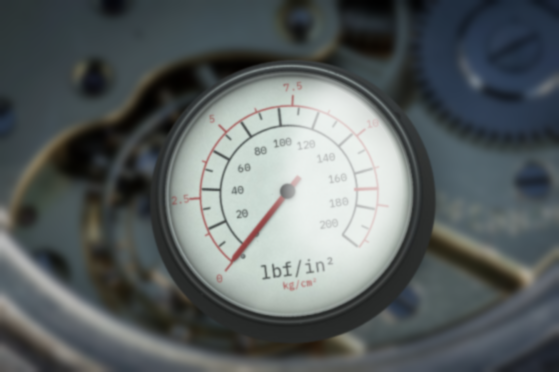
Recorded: 0,psi
